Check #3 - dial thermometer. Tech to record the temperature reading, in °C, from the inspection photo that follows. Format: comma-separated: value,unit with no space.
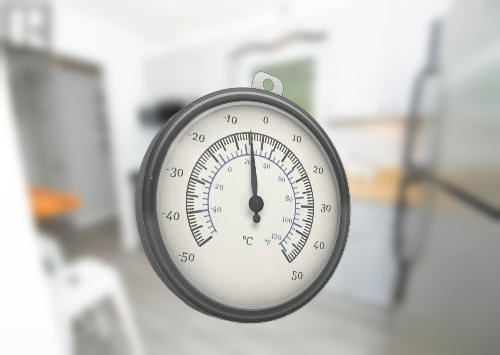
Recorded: -5,°C
